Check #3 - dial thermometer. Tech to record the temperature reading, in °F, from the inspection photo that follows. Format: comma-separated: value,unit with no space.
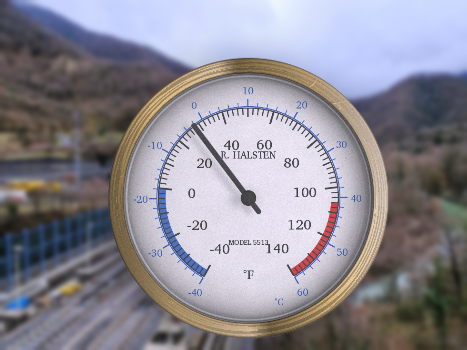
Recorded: 28,°F
